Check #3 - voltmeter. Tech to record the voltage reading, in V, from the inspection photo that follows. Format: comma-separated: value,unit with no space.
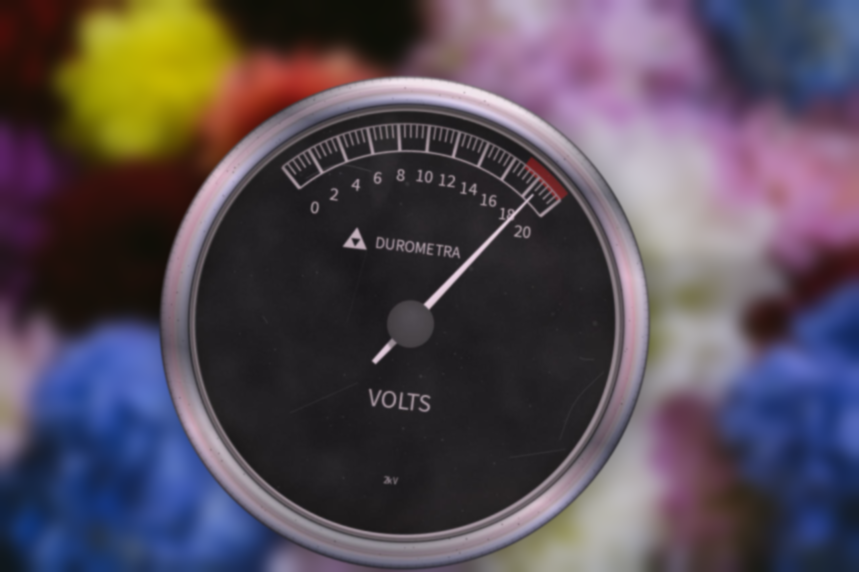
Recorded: 18.4,V
